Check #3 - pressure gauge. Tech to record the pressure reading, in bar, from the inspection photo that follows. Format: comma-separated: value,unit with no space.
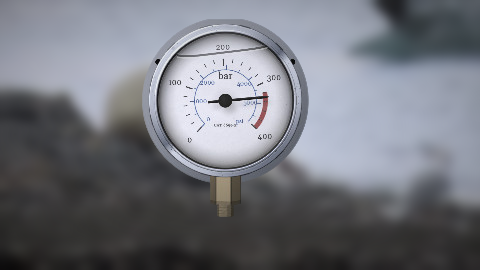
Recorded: 330,bar
